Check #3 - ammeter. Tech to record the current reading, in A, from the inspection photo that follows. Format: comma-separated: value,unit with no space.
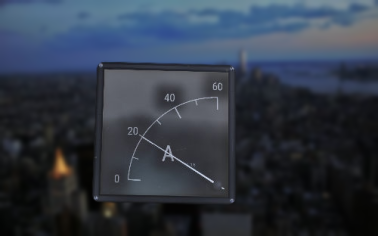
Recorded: 20,A
